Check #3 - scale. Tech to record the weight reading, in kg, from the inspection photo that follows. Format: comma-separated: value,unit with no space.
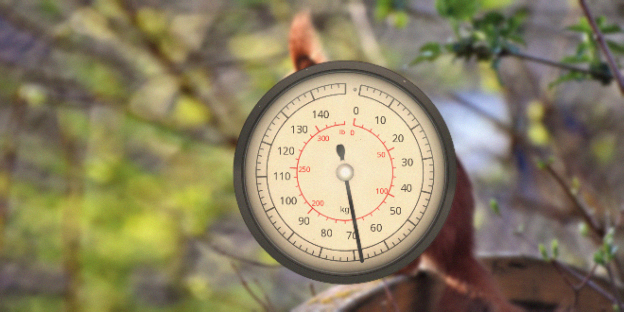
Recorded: 68,kg
